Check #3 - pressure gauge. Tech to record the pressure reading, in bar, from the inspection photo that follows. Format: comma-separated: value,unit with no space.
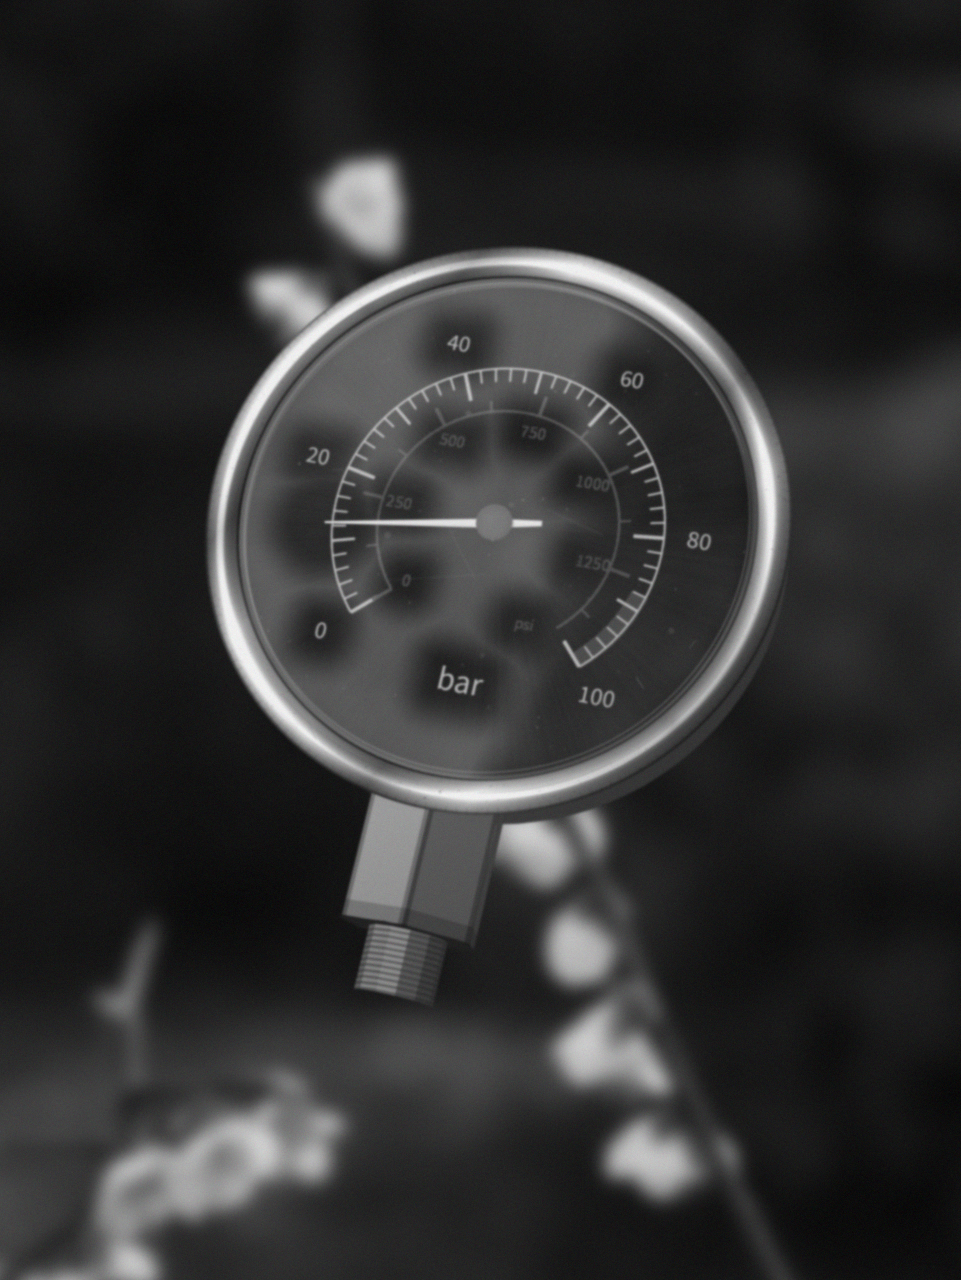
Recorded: 12,bar
